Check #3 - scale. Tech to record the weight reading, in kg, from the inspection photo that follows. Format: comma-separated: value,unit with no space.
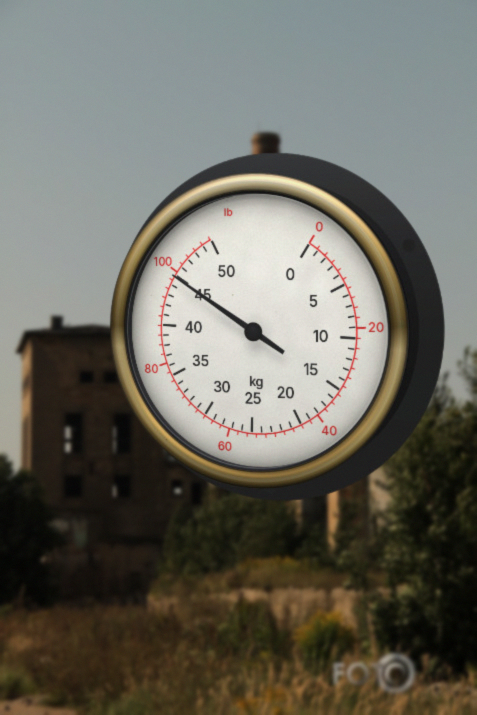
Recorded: 45,kg
